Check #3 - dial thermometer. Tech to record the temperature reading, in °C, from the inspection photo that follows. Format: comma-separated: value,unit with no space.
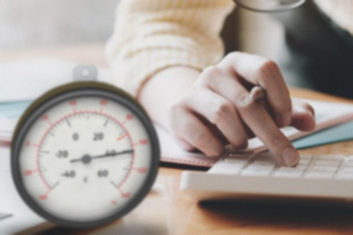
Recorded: 40,°C
